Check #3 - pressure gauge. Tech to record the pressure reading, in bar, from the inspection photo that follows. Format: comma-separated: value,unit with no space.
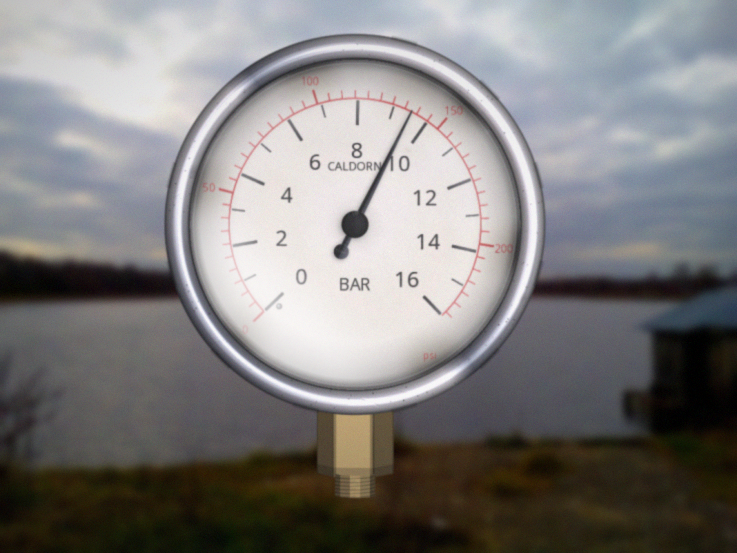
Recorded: 9.5,bar
